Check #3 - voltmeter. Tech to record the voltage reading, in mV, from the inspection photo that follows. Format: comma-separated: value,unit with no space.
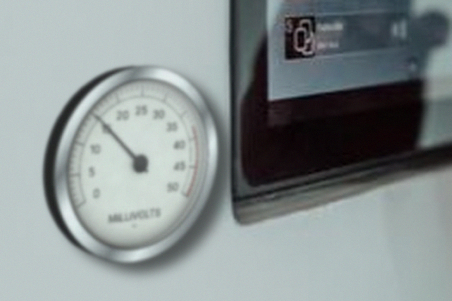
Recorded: 15,mV
